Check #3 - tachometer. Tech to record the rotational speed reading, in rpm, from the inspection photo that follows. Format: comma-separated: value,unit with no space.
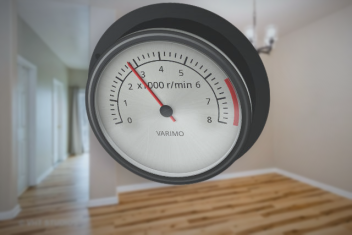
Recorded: 2800,rpm
